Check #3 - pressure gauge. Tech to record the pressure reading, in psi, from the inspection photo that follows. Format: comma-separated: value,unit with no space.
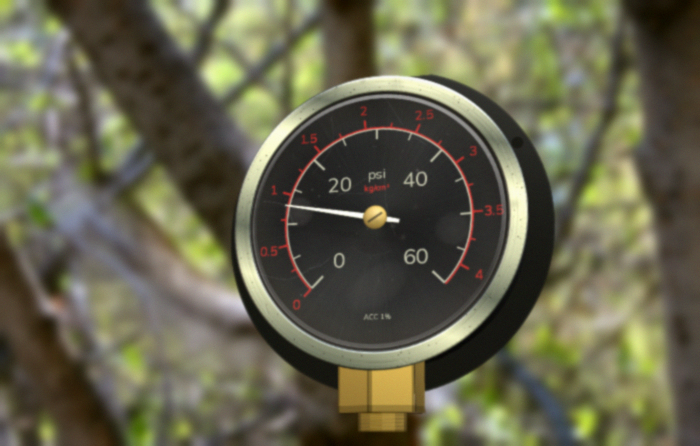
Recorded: 12.5,psi
